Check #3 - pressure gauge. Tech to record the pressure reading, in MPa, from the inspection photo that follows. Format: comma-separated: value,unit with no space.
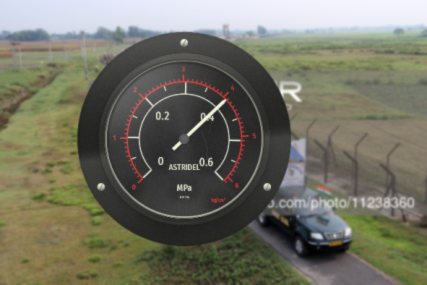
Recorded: 0.4,MPa
